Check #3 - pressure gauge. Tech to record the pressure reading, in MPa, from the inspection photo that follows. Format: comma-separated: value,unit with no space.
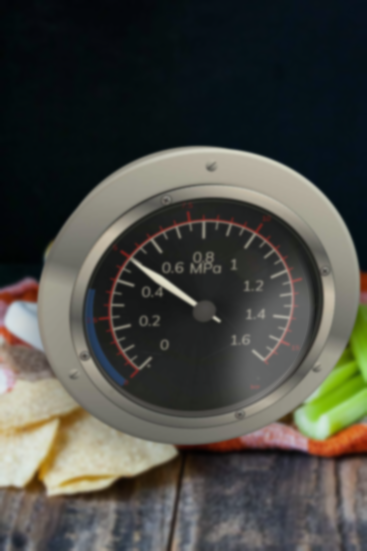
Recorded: 0.5,MPa
